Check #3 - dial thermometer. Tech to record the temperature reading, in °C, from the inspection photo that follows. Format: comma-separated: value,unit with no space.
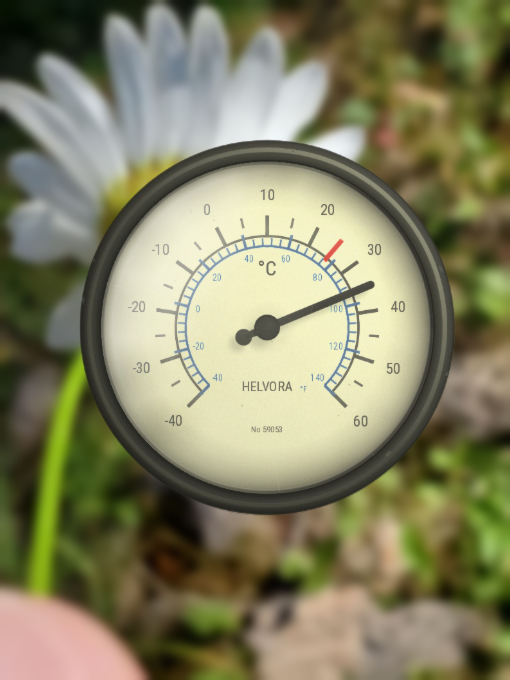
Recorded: 35,°C
